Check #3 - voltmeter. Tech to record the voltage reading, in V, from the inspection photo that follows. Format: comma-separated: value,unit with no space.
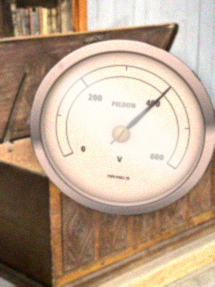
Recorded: 400,V
